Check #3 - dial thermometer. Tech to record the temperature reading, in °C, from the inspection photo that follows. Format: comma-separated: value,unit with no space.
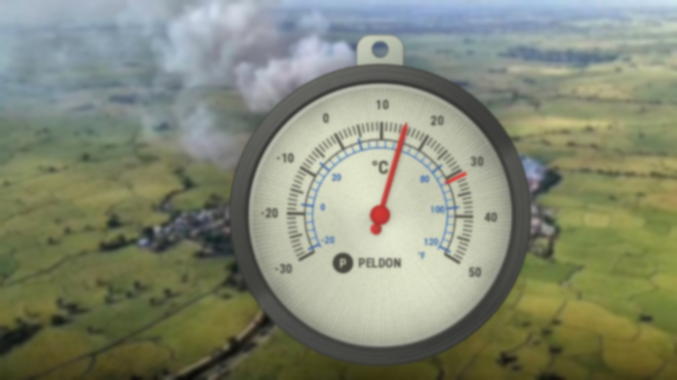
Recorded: 15,°C
